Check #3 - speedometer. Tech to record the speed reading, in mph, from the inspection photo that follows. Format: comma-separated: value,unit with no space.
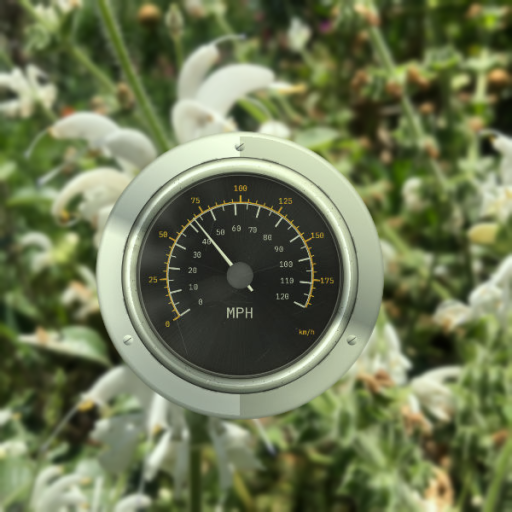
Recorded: 42.5,mph
